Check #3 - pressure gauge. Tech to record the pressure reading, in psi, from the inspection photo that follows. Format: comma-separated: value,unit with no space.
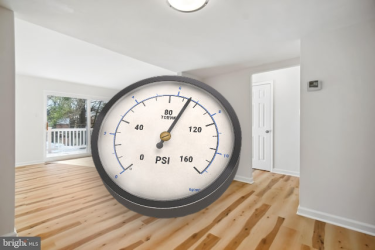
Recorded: 95,psi
